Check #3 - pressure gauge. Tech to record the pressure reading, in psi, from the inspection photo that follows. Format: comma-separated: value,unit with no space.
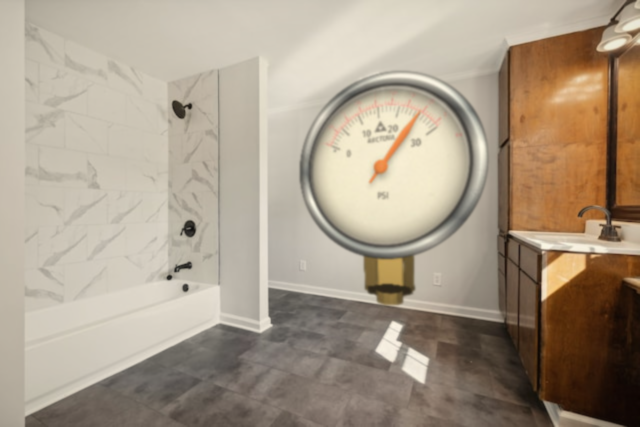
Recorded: 25,psi
